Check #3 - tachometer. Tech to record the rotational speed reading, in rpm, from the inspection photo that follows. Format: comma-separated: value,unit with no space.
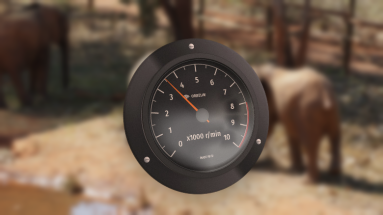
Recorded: 3500,rpm
